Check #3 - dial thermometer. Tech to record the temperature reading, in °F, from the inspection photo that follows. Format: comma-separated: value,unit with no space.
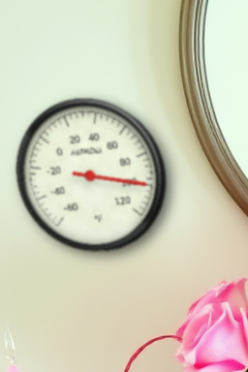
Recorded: 100,°F
